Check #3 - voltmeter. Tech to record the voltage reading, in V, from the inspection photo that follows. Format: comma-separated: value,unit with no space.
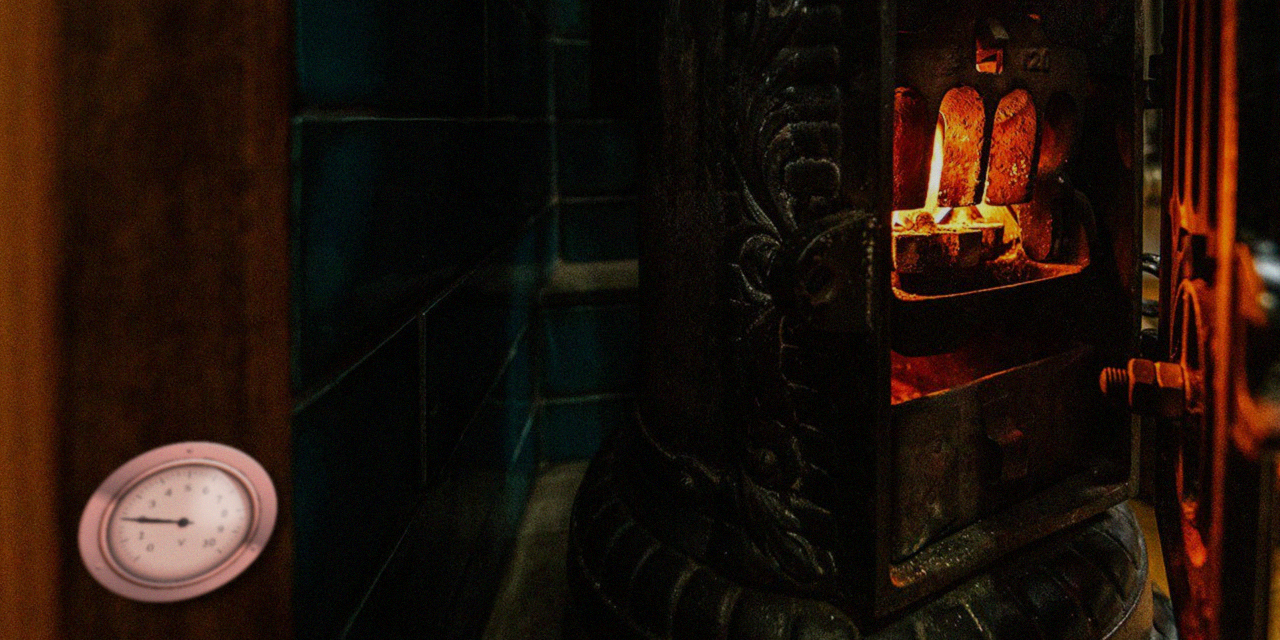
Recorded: 2,V
